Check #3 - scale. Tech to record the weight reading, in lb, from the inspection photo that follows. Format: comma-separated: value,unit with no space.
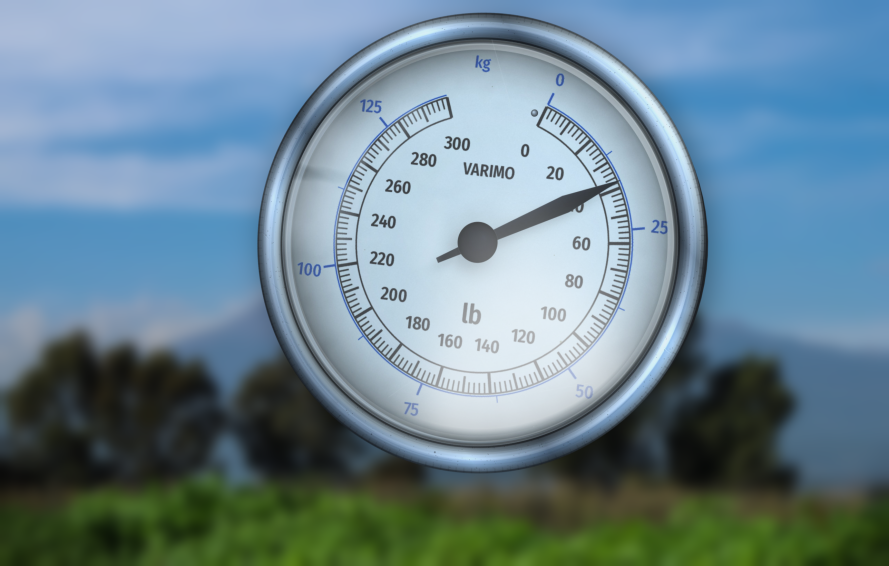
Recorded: 38,lb
